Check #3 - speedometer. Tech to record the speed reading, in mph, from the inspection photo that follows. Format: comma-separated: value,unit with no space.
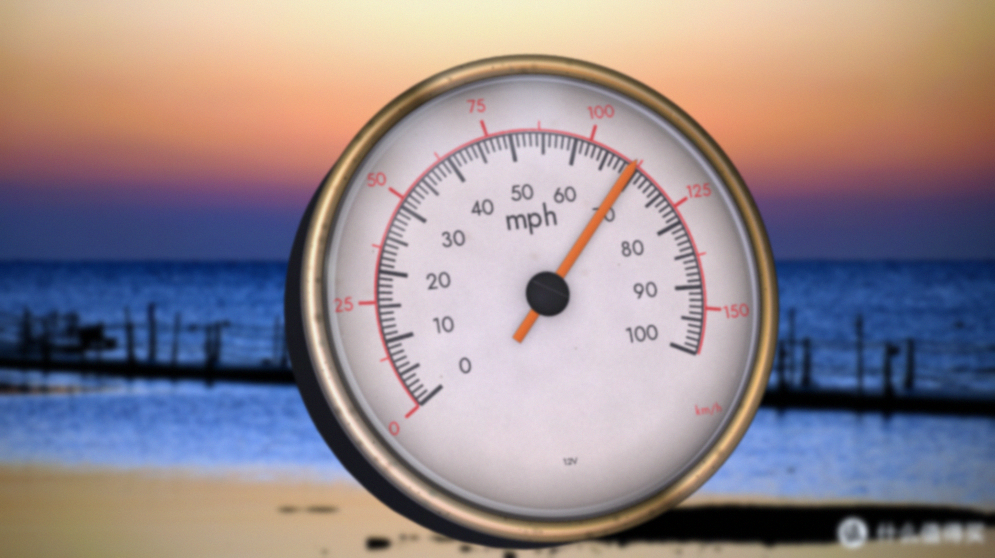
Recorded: 69,mph
